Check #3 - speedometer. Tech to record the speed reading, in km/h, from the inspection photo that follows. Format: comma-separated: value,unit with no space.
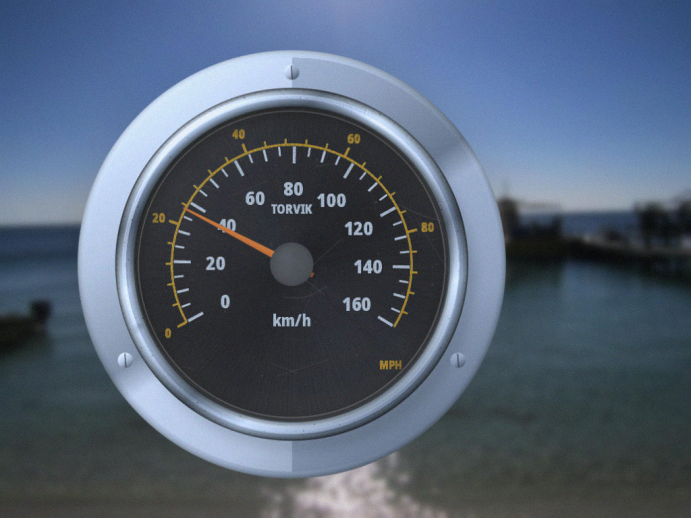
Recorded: 37.5,km/h
